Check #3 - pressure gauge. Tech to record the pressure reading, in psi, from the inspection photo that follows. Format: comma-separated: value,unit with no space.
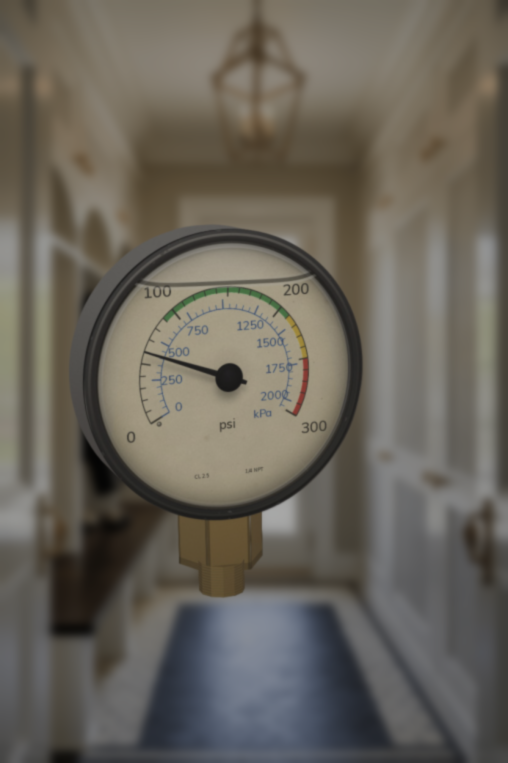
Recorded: 60,psi
